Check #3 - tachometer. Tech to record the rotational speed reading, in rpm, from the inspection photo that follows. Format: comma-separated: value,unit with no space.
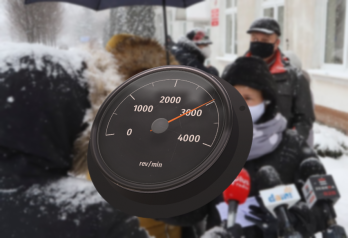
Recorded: 3000,rpm
